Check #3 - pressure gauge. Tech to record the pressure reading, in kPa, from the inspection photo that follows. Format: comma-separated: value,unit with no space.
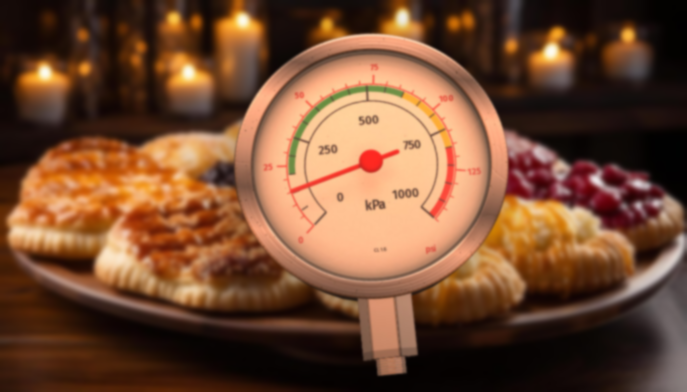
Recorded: 100,kPa
